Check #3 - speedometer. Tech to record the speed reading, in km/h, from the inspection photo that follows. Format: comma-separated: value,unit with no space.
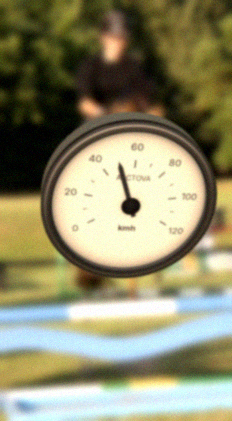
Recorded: 50,km/h
